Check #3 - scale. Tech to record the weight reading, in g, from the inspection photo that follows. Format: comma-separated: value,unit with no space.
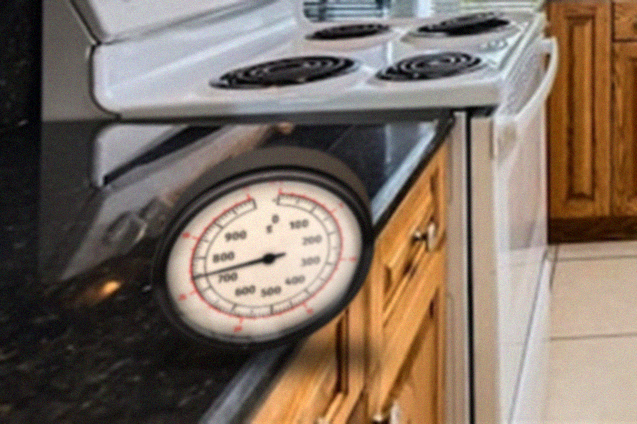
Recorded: 750,g
